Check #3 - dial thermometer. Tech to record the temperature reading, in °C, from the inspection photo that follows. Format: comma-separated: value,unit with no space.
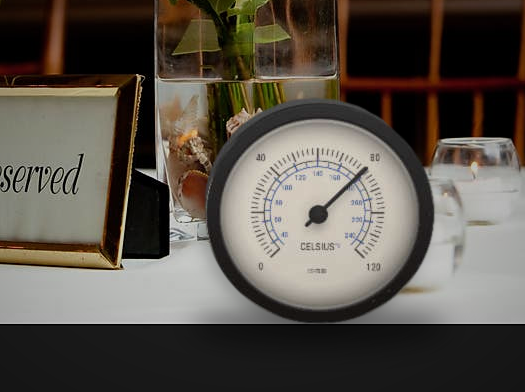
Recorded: 80,°C
